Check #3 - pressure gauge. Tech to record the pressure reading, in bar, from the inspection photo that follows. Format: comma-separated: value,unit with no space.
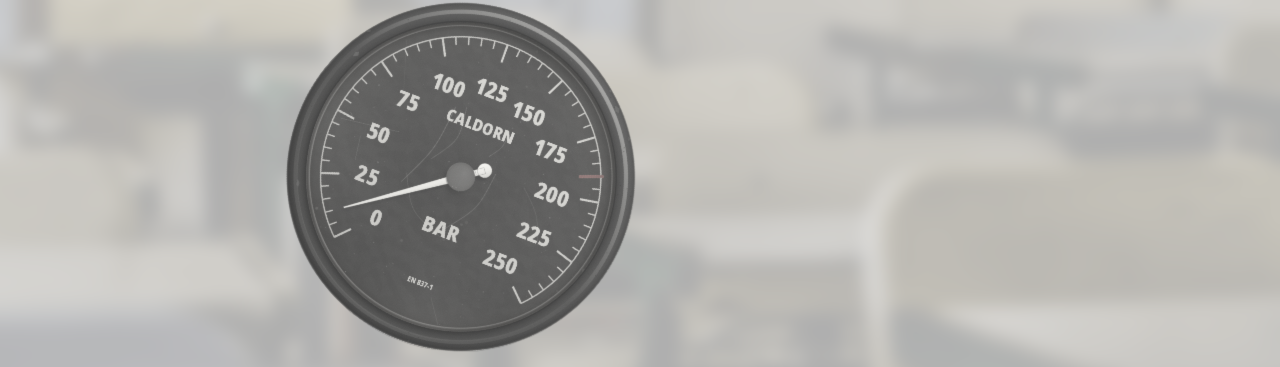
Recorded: 10,bar
